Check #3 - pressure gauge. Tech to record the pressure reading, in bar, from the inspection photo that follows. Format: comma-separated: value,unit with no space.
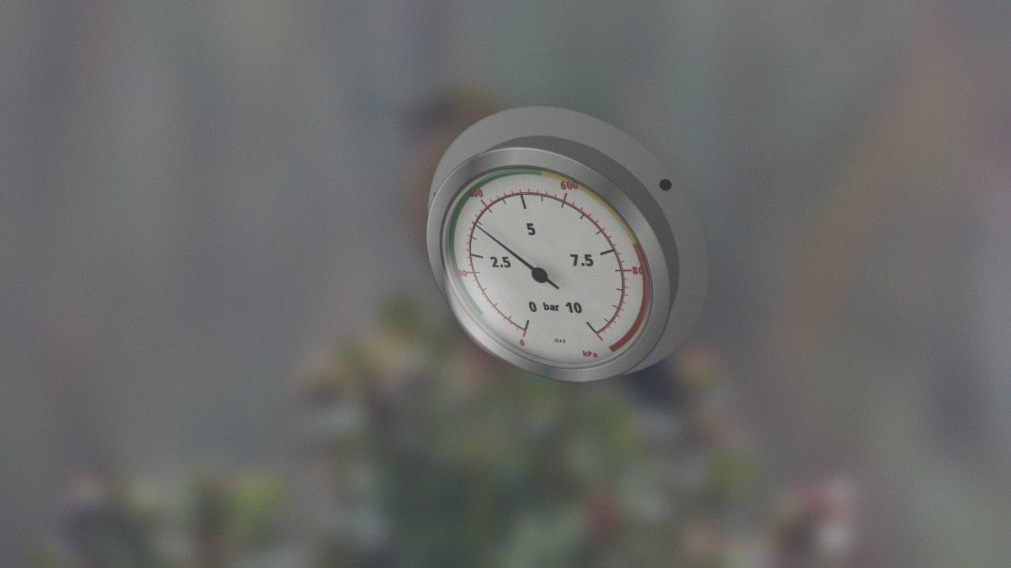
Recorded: 3.5,bar
